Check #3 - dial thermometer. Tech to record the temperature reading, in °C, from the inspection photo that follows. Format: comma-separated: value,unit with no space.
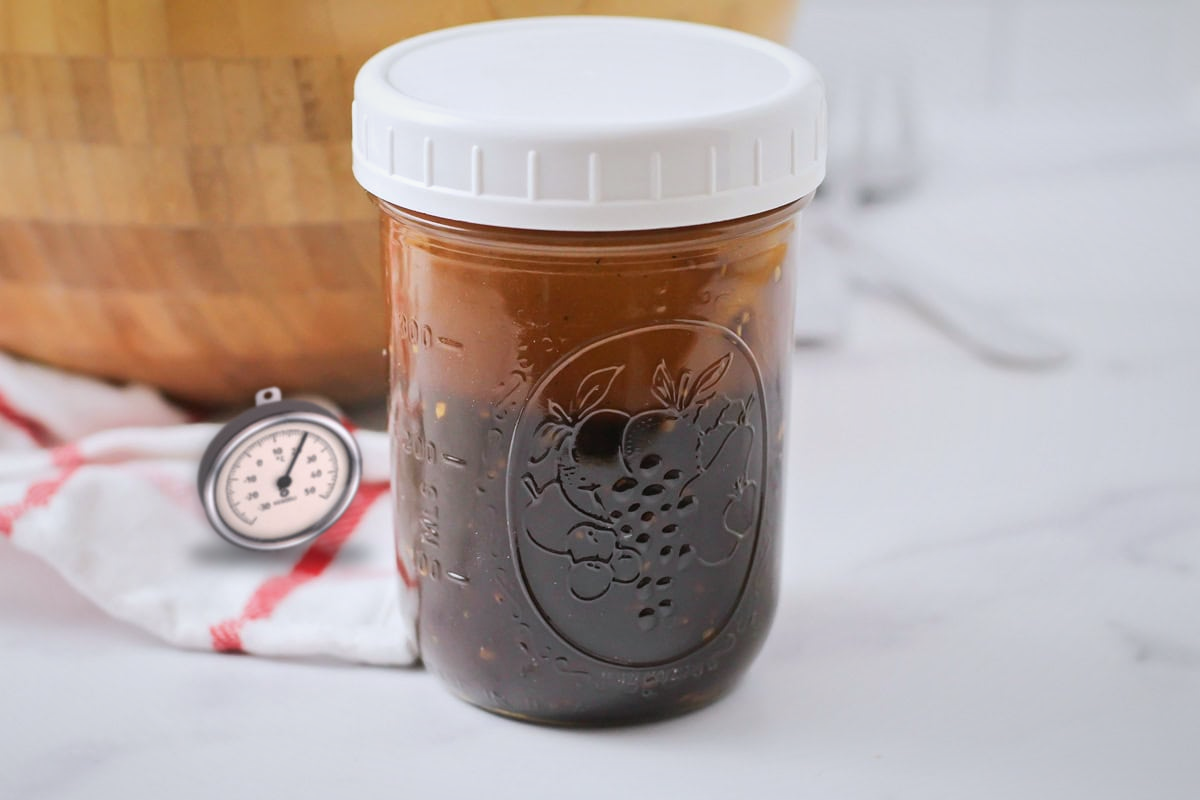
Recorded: 20,°C
